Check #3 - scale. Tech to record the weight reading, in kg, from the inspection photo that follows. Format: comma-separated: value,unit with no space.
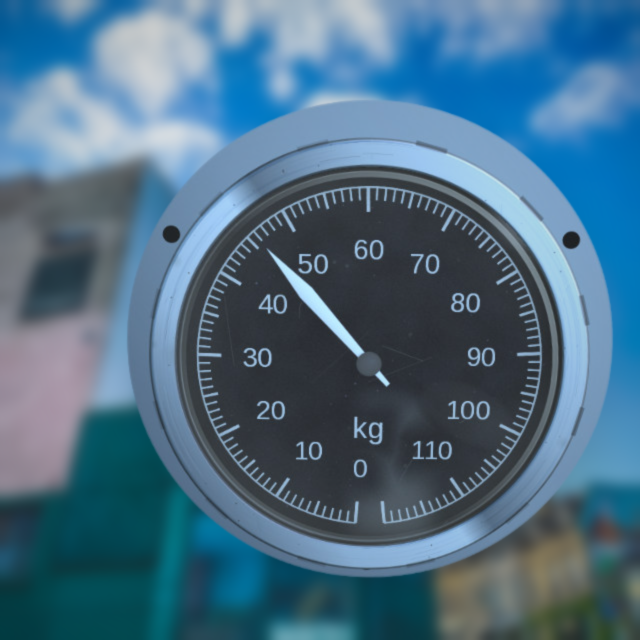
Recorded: 46,kg
